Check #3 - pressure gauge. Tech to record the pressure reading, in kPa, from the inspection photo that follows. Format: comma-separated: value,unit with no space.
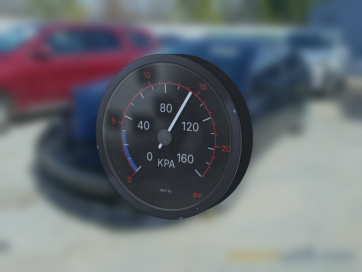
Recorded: 100,kPa
